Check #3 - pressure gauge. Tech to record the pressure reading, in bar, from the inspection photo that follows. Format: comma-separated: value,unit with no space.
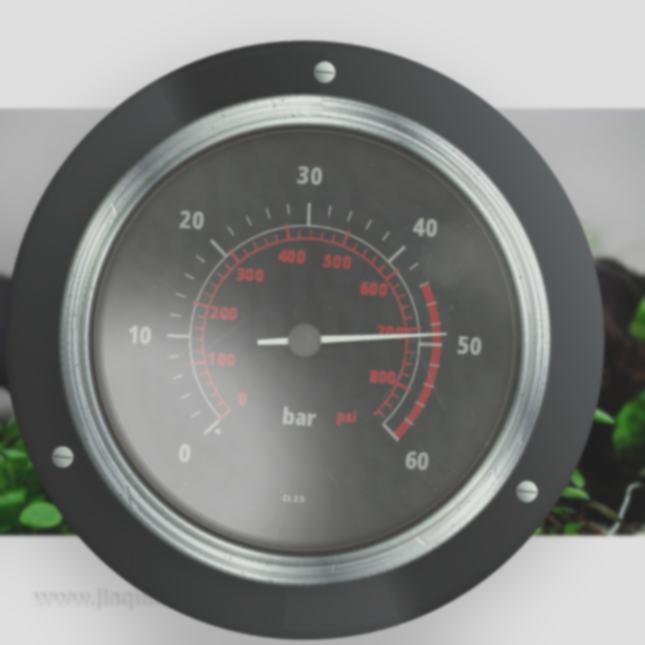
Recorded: 49,bar
